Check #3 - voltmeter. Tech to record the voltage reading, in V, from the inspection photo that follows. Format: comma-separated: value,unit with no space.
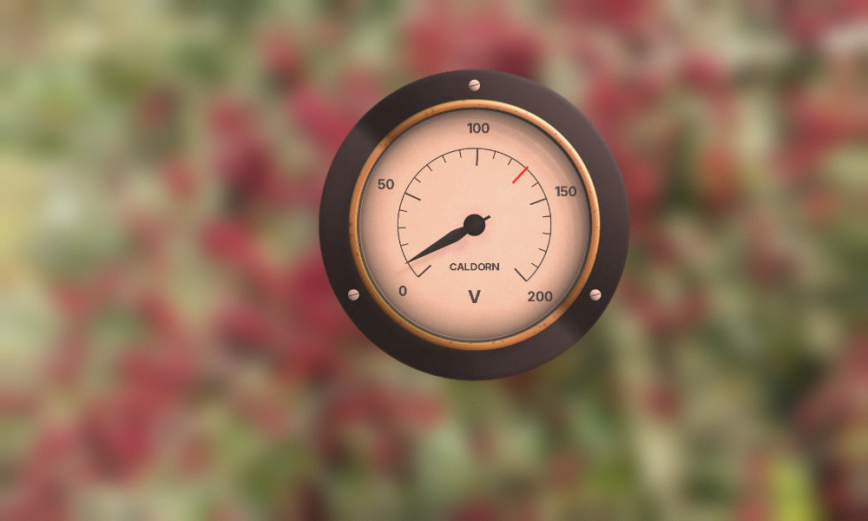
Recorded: 10,V
